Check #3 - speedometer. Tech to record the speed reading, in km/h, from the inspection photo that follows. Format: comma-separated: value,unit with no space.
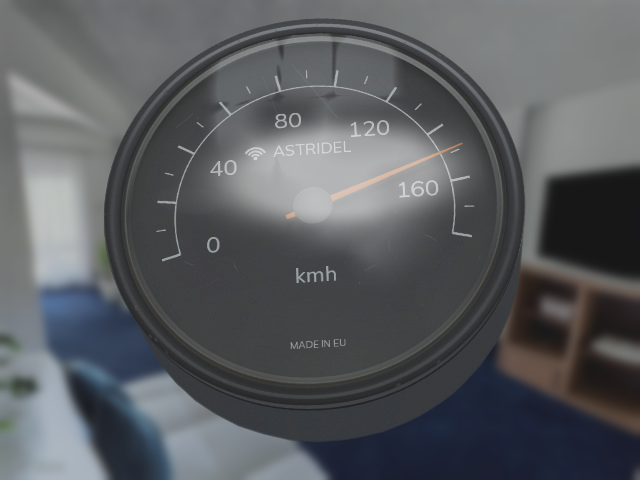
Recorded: 150,km/h
